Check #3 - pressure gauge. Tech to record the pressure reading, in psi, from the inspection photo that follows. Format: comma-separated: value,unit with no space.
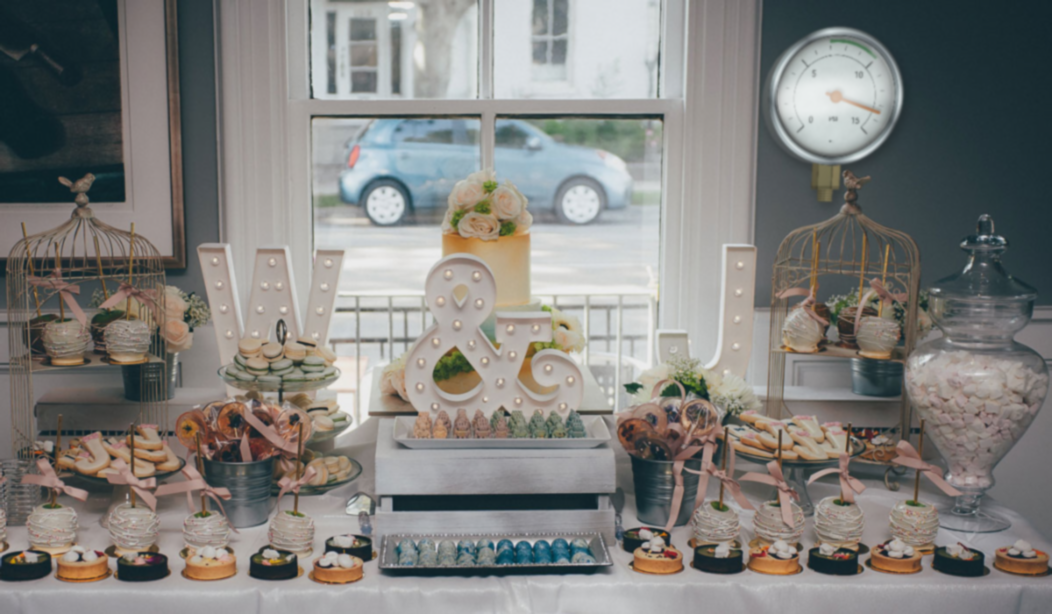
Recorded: 13.5,psi
